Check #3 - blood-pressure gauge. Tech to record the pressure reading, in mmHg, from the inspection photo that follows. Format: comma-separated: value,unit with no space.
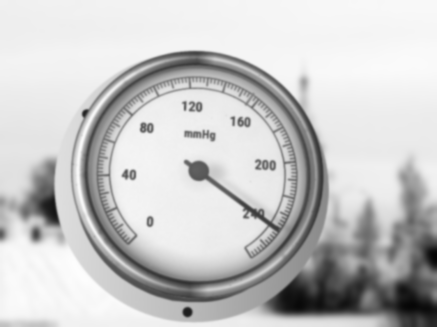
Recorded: 240,mmHg
